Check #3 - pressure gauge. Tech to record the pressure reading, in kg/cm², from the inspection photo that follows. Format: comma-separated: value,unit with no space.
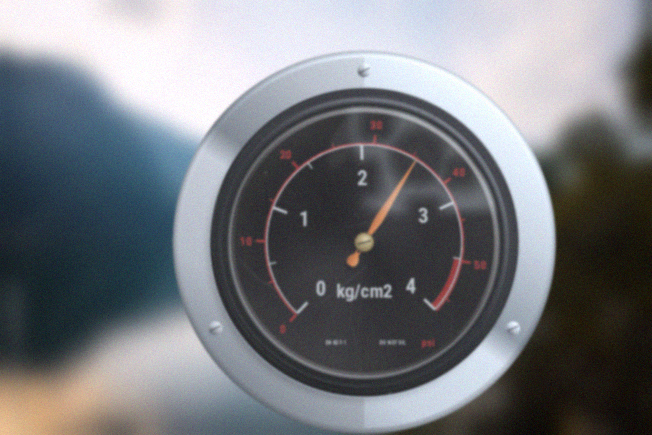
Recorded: 2.5,kg/cm²
